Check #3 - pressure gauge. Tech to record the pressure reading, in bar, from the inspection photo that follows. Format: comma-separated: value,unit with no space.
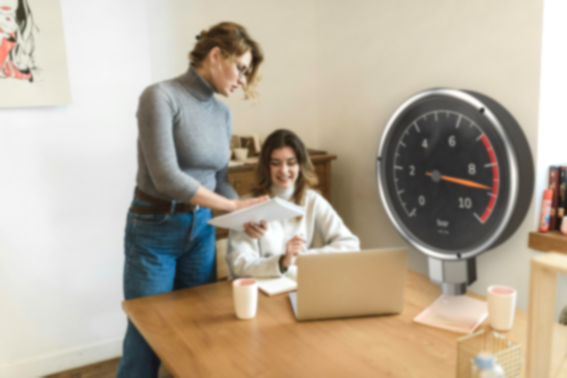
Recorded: 8.75,bar
